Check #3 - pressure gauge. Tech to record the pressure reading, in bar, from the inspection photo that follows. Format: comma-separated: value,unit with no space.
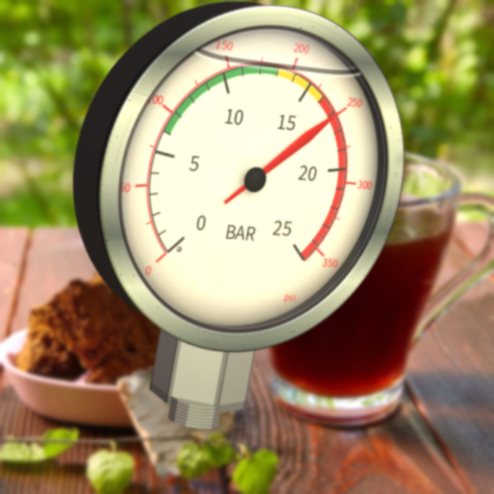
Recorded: 17,bar
